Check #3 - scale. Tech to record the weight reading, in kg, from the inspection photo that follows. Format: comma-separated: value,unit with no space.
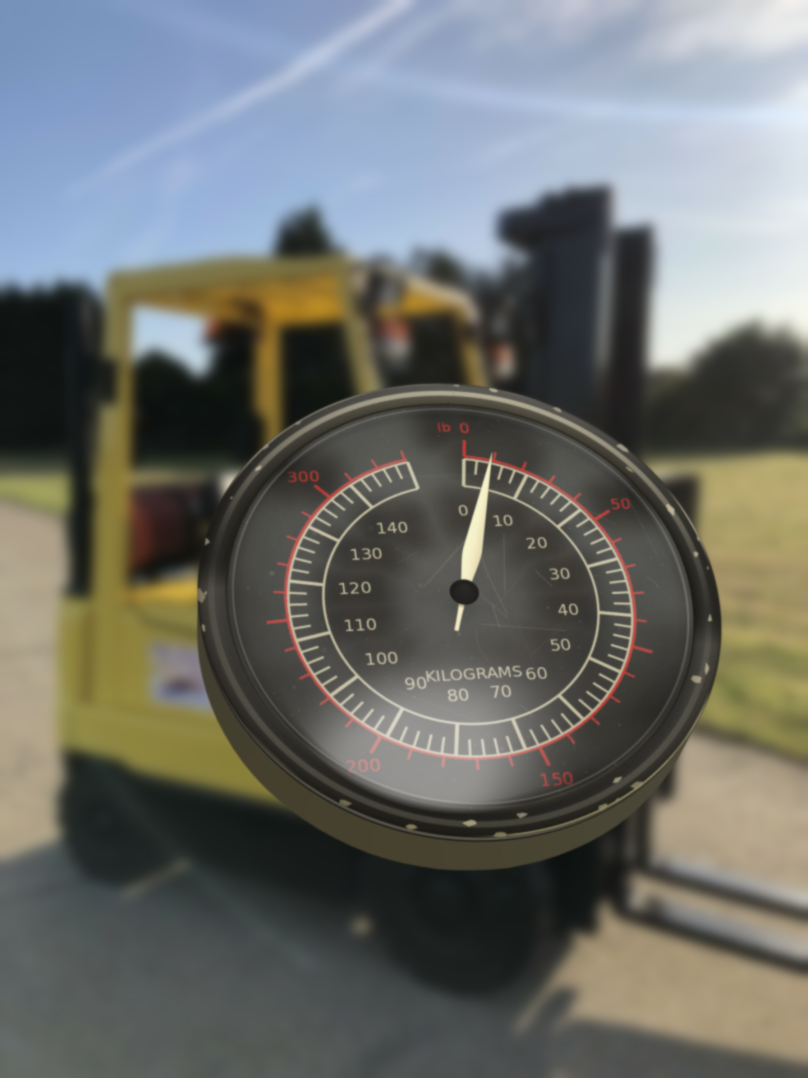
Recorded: 4,kg
